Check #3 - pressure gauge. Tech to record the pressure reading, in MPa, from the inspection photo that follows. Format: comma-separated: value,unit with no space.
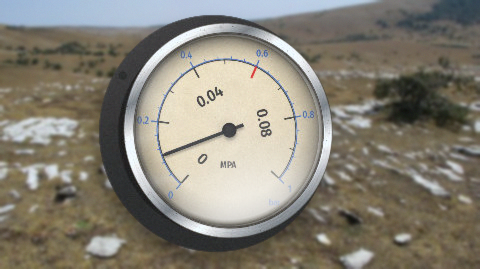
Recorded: 0.01,MPa
